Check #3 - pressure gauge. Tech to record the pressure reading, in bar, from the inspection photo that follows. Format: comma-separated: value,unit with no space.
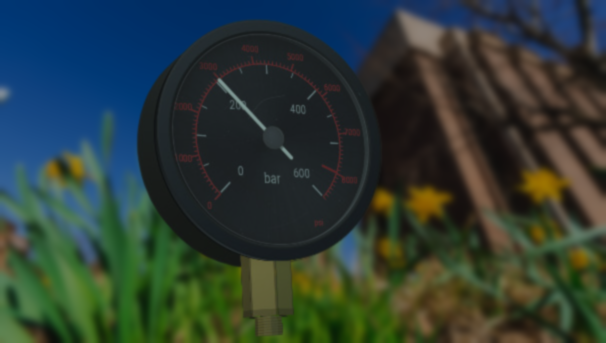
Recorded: 200,bar
